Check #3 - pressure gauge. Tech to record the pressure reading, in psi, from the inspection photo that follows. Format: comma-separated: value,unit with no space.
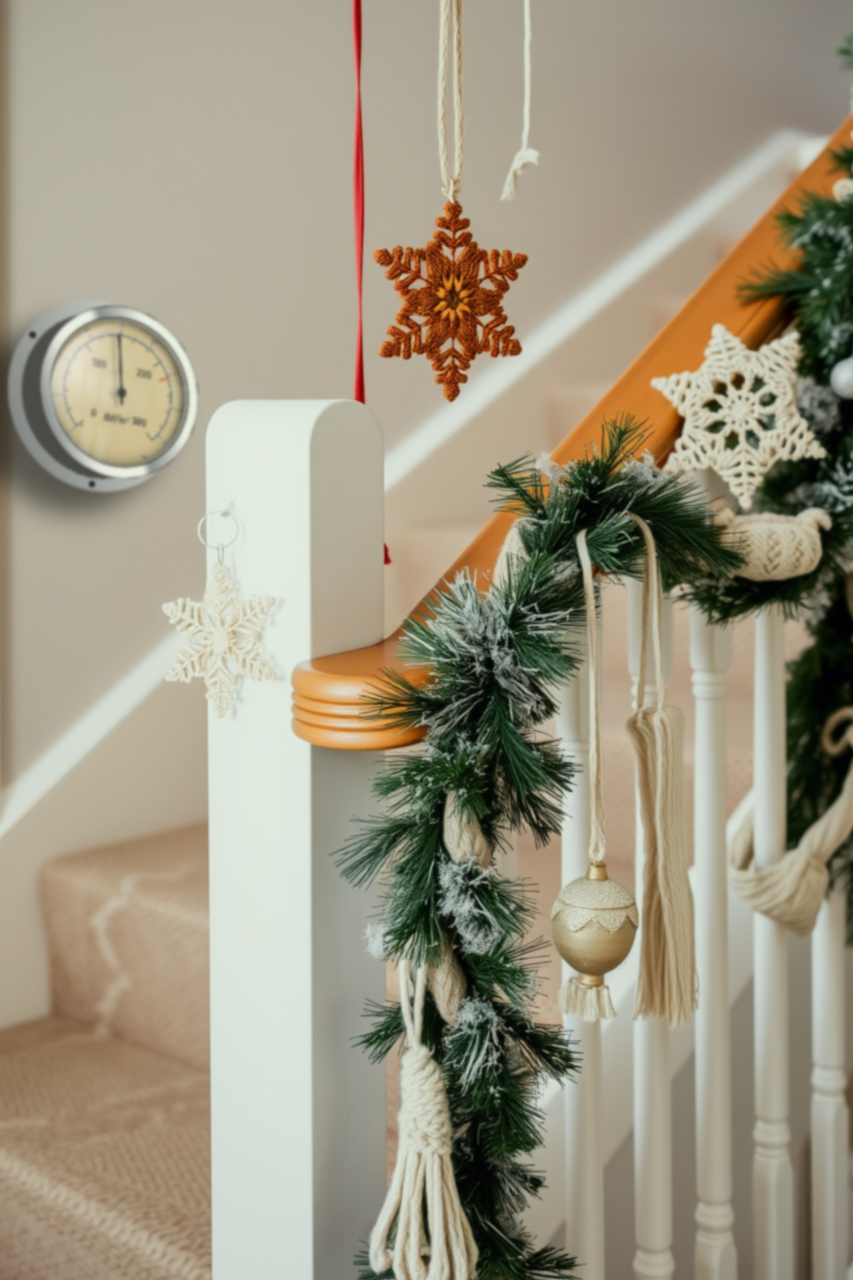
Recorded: 140,psi
